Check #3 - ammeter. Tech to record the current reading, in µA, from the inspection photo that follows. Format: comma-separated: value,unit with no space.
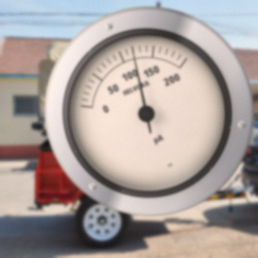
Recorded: 120,µA
